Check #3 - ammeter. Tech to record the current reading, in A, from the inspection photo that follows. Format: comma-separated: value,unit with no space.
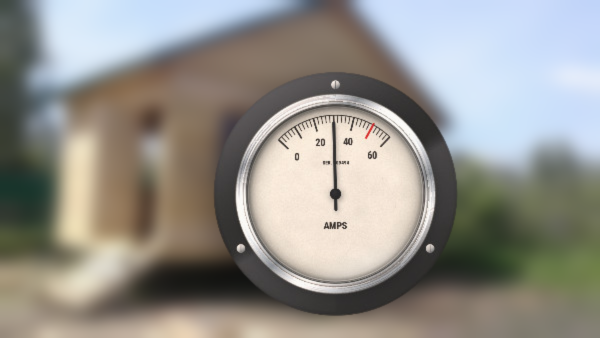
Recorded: 30,A
